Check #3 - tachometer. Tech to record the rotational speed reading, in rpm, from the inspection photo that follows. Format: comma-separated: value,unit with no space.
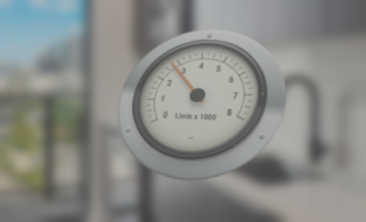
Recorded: 2750,rpm
